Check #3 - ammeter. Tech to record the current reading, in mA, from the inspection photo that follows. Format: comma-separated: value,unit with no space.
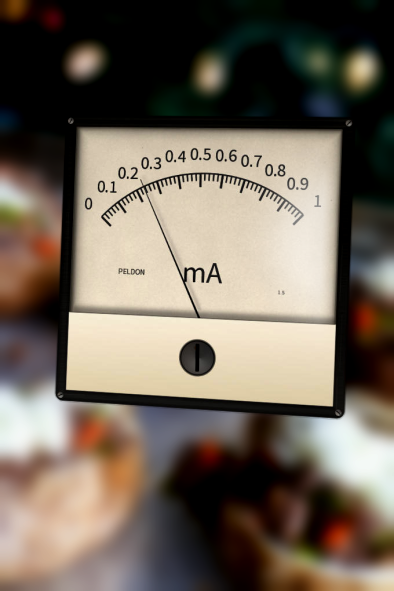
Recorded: 0.24,mA
